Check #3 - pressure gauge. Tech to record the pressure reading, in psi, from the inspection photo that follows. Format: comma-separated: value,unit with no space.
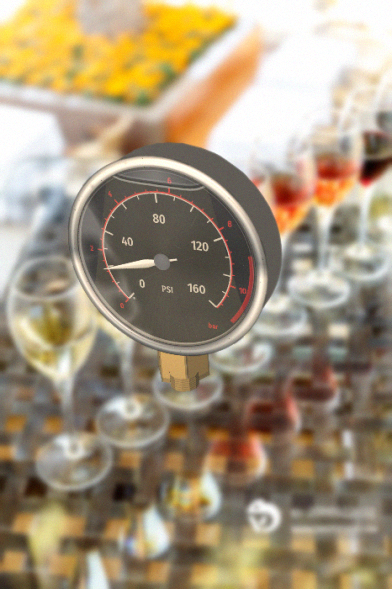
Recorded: 20,psi
